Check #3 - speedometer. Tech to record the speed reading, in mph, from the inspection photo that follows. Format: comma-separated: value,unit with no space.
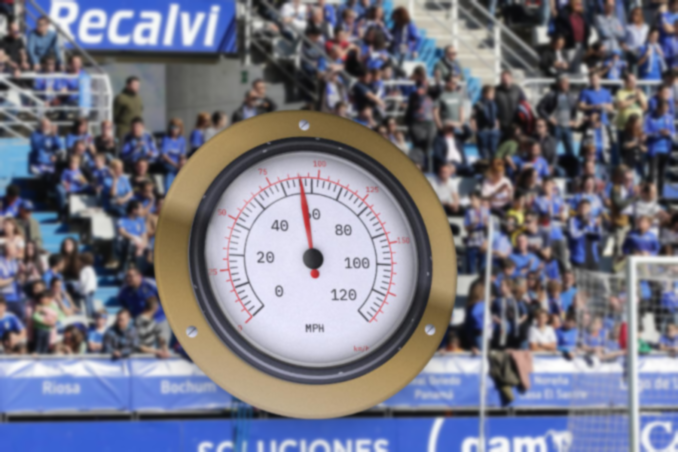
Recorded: 56,mph
